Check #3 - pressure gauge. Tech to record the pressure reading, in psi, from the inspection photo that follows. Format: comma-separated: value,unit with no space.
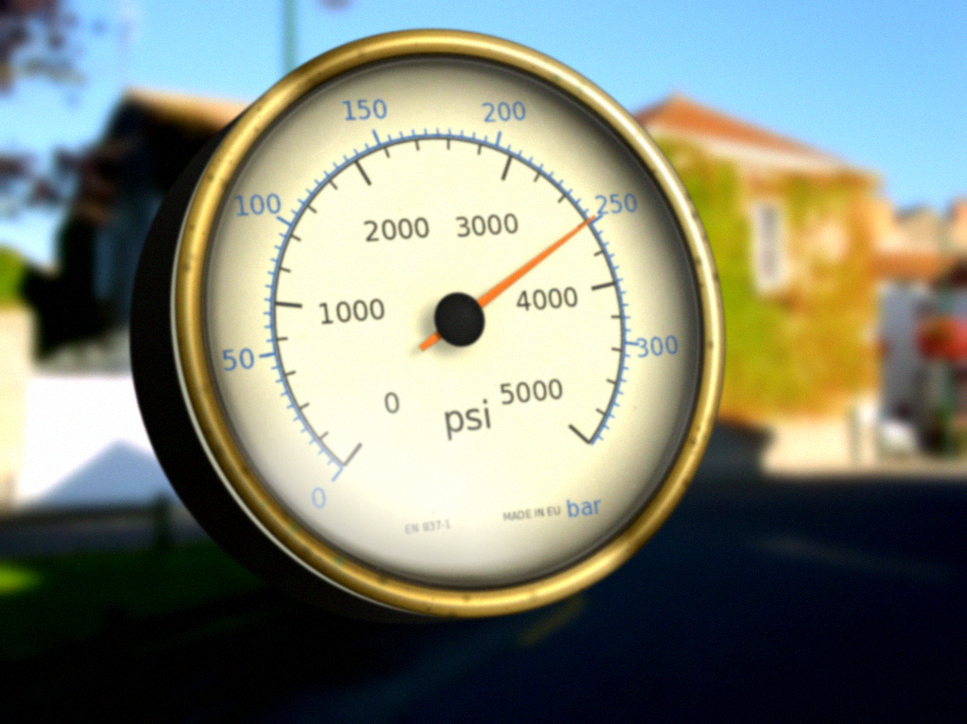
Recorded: 3600,psi
